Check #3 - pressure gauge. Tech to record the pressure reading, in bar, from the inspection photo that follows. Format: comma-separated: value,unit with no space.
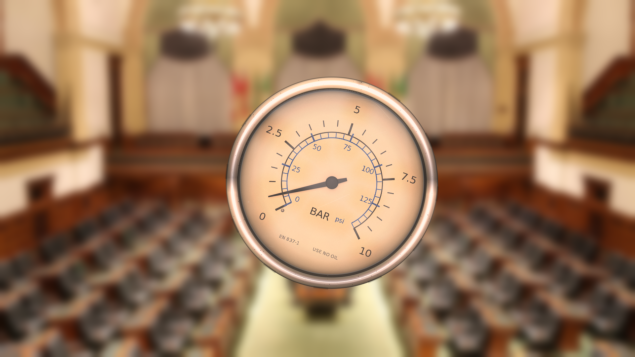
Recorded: 0.5,bar
